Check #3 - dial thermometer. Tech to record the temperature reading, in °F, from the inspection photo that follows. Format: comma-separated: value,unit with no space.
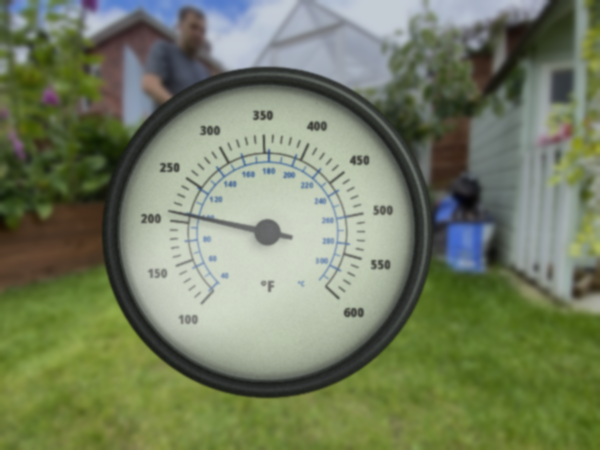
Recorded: 210,°F
